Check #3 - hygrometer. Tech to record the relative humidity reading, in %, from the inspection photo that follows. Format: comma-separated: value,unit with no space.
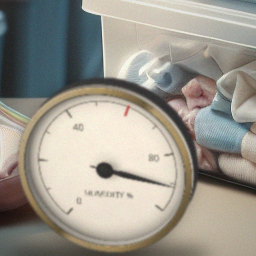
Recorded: 90,%
